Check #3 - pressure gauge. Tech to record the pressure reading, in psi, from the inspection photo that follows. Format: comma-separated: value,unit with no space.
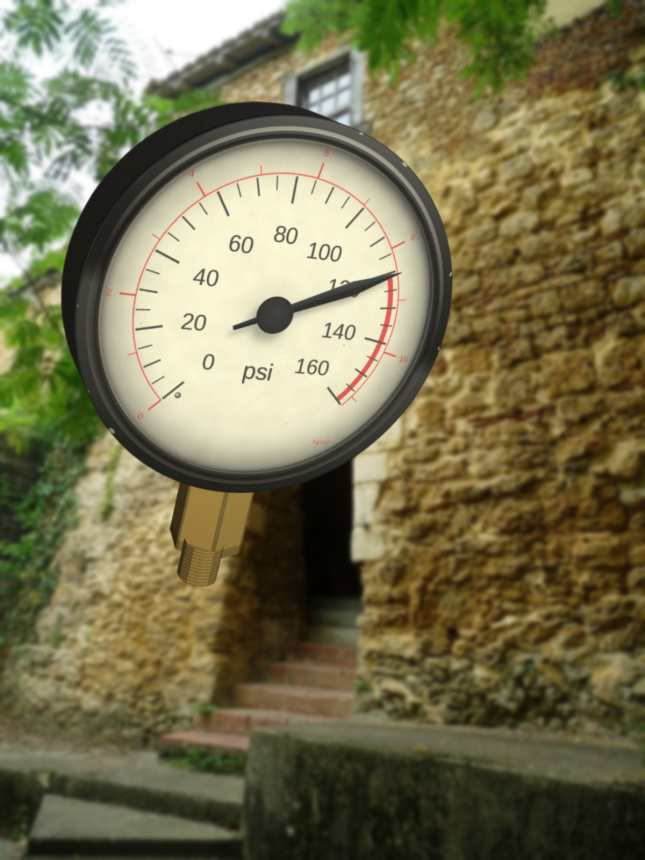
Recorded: 120,psi
